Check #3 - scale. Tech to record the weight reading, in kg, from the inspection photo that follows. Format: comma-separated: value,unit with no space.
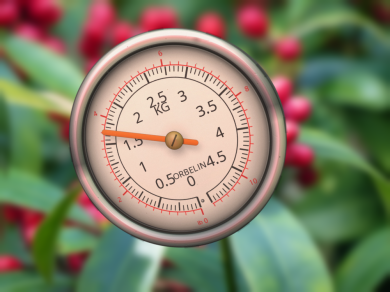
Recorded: 1.65,kg
